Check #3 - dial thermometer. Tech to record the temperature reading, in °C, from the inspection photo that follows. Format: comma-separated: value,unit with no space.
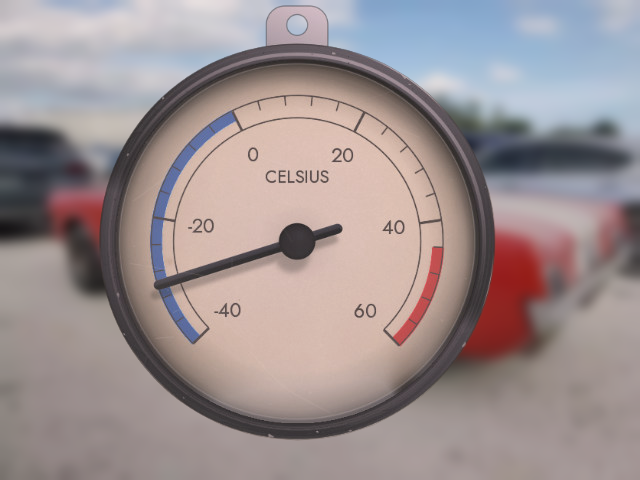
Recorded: -30,°C
